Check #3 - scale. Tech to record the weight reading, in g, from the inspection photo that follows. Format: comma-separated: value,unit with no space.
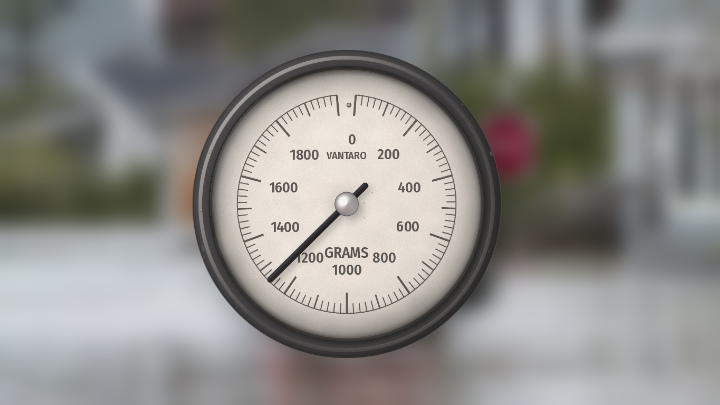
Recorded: 1260,g
